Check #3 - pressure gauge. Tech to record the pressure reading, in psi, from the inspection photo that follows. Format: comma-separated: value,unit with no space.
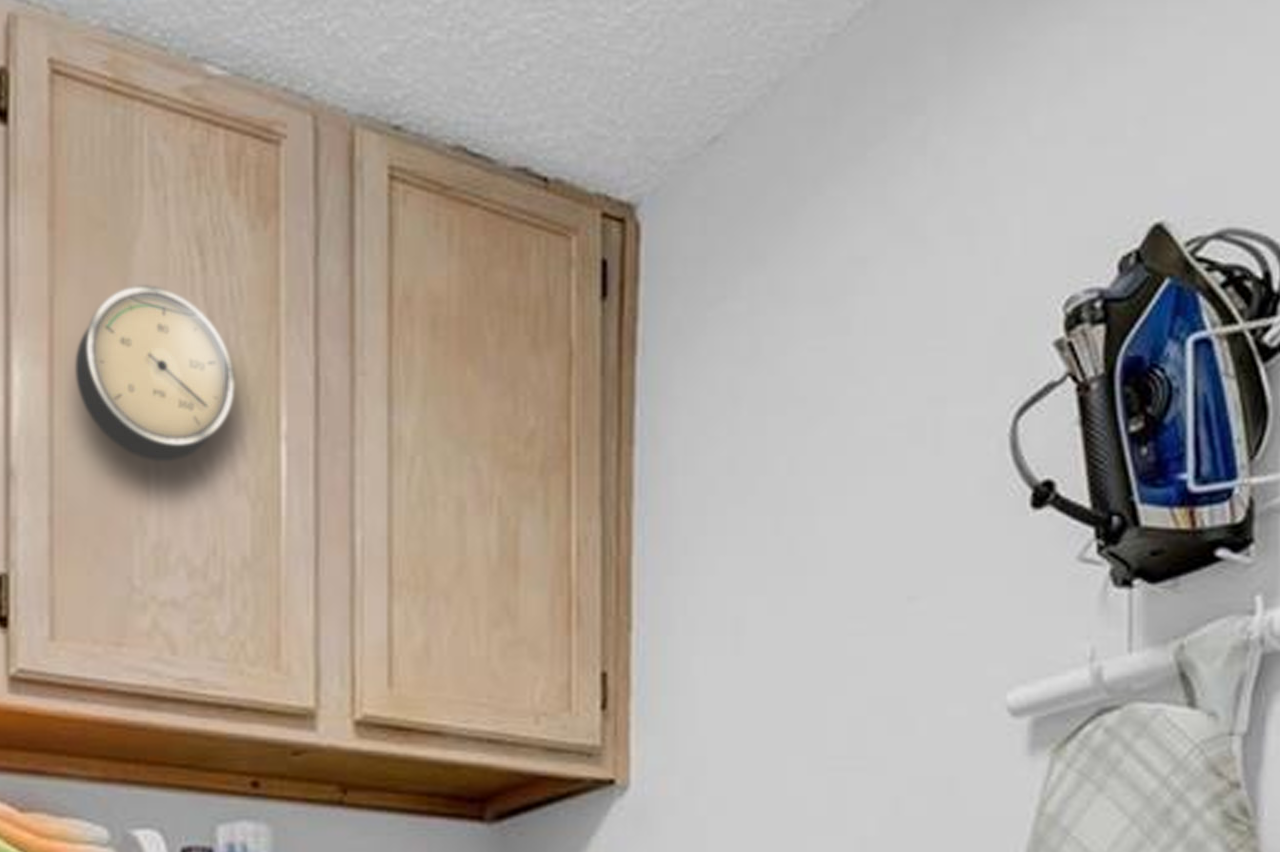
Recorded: 150,psi
